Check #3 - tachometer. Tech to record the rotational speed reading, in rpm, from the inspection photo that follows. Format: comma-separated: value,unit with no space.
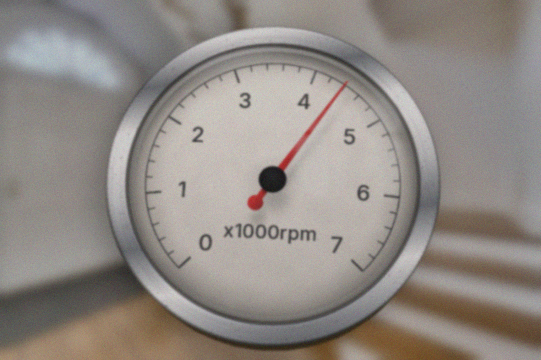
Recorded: 4400,rpm
